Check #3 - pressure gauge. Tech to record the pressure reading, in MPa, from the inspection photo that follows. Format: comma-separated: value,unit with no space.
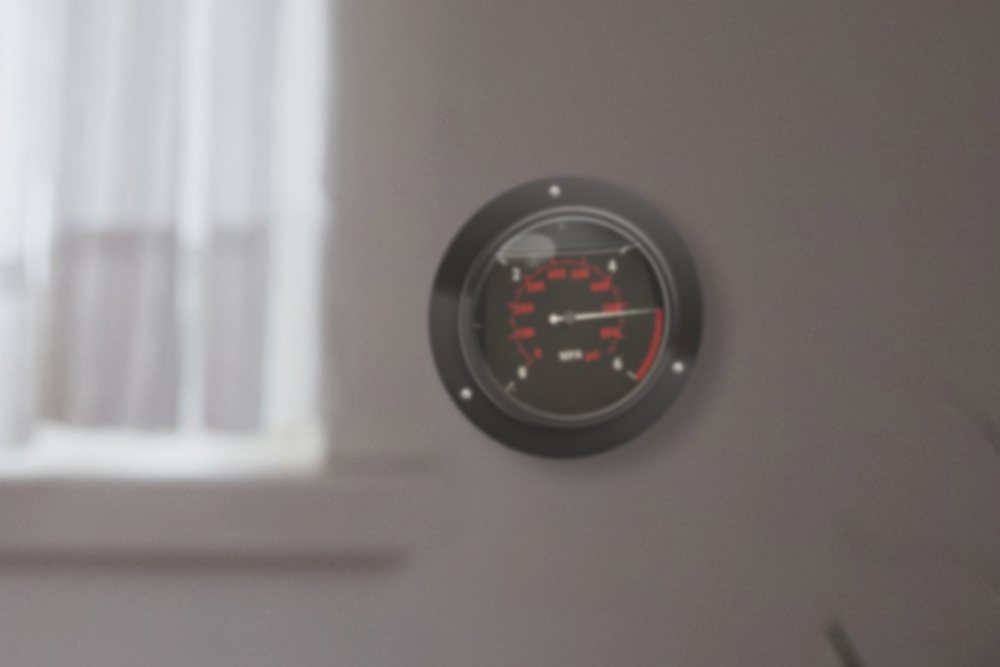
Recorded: 5,MPa
